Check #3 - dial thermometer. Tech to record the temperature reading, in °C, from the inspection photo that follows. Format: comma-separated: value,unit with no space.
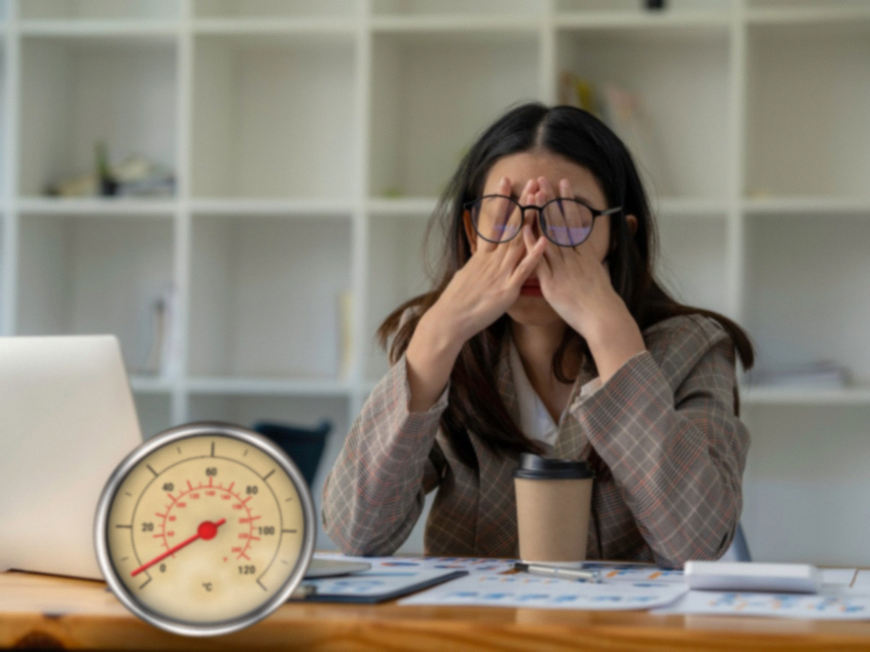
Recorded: 5,°C
